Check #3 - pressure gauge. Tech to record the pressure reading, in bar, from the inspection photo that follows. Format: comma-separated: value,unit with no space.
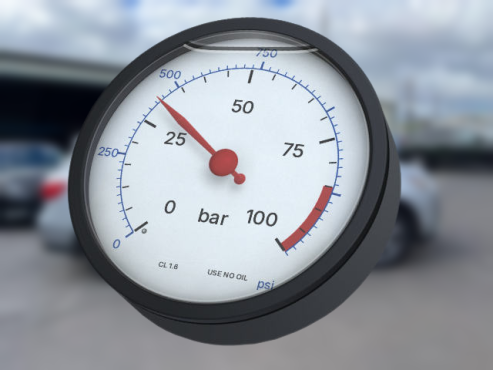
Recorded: 30,bar
